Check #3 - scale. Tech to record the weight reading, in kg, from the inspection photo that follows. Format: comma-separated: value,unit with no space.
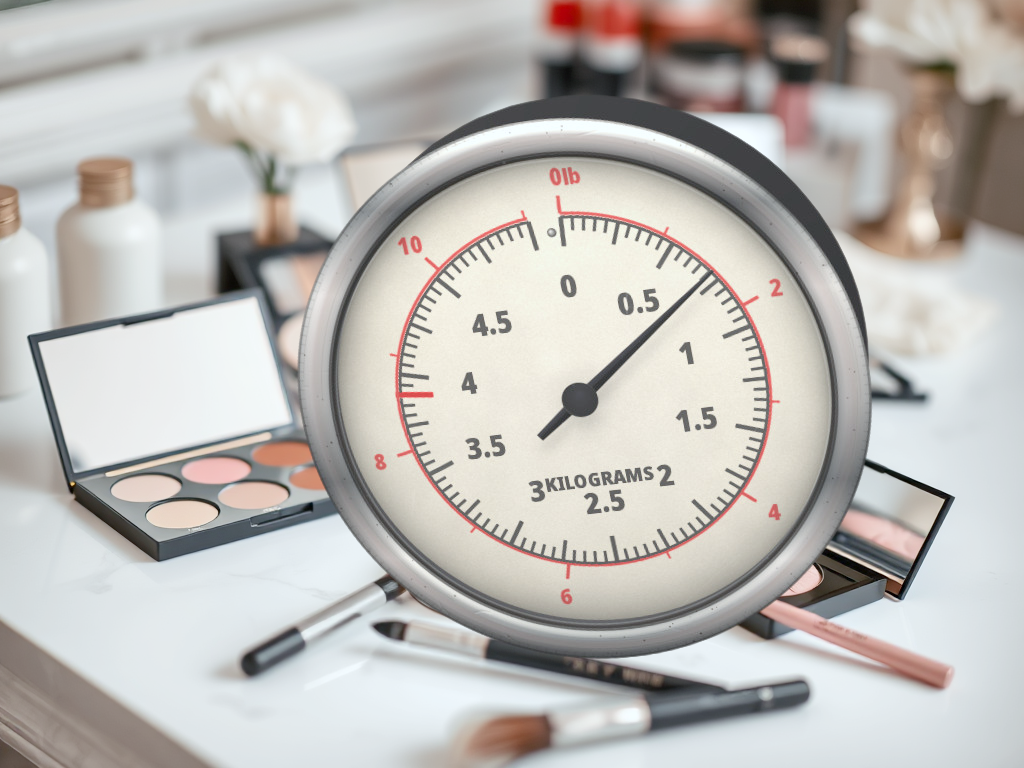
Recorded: 0.7,kg
